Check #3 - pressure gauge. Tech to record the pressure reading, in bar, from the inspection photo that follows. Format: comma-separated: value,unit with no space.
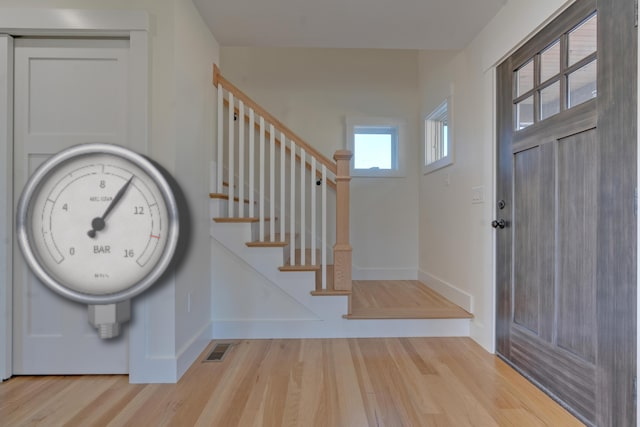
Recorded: 10,bar
